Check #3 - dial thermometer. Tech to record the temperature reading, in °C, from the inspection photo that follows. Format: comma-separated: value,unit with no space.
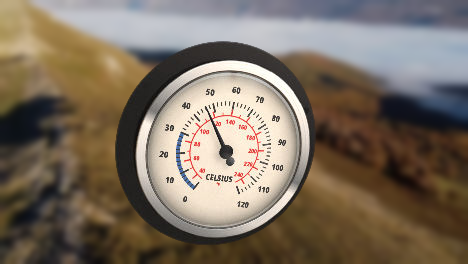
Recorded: 46,°C
